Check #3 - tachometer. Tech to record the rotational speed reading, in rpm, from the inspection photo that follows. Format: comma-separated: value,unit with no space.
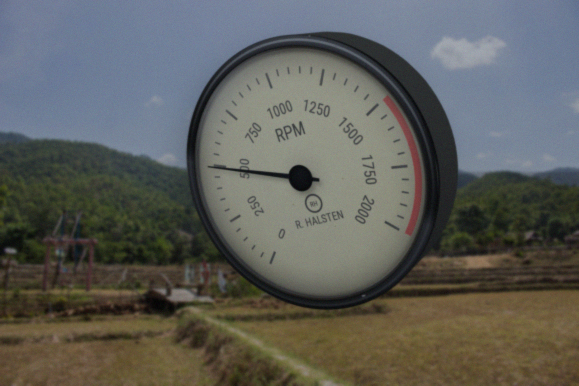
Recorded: 500,rpm
